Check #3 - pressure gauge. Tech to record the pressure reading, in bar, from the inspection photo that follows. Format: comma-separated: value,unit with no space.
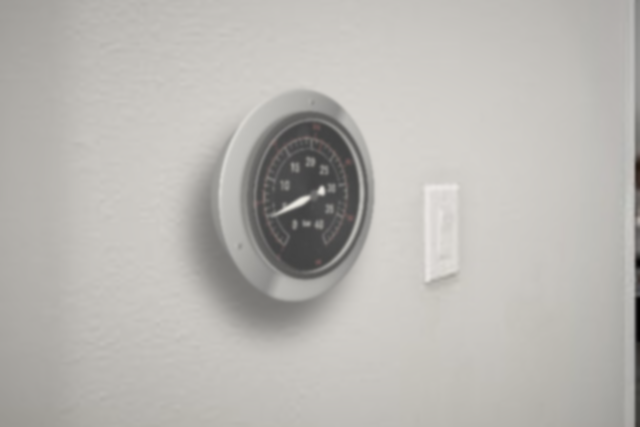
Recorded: 5,bar
